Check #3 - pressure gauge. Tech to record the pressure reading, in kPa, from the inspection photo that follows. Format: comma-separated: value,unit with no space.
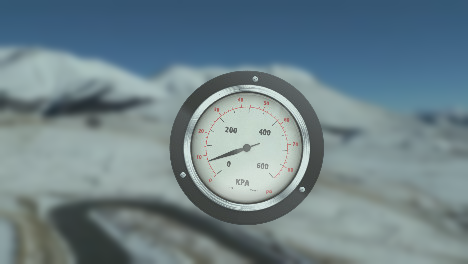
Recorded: 50,kPa
